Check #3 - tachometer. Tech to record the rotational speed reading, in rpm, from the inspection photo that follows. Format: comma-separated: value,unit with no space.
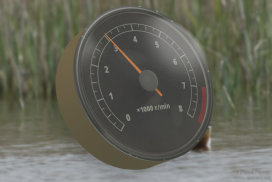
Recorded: 3000,rpm
